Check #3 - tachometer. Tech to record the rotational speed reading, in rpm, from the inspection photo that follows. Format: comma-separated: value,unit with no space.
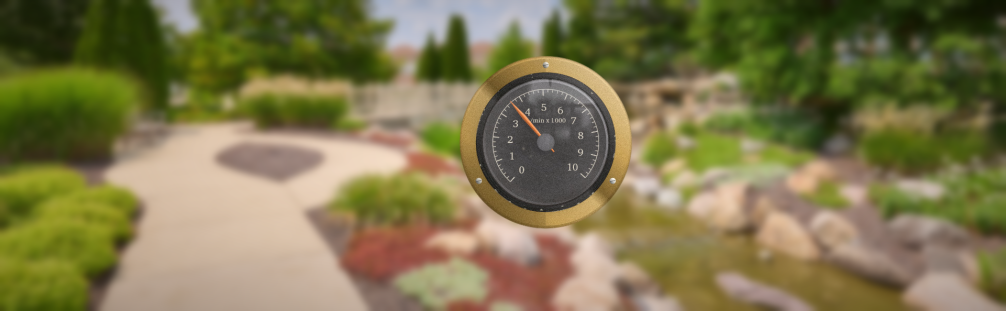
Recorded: 3600,rpm
